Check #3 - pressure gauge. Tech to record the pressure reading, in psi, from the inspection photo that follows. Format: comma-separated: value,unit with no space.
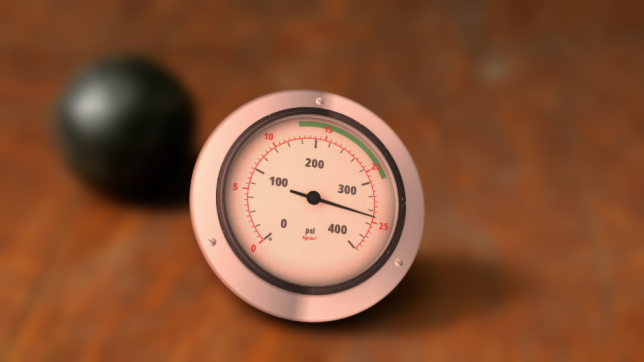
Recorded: 350,psi
